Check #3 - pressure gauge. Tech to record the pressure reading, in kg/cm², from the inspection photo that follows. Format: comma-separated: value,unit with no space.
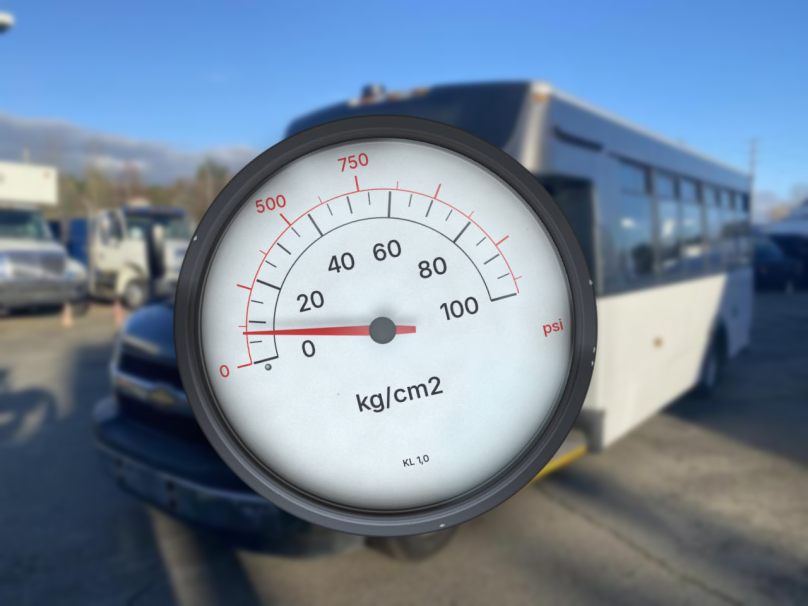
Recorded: 7.5,kg/cm²
